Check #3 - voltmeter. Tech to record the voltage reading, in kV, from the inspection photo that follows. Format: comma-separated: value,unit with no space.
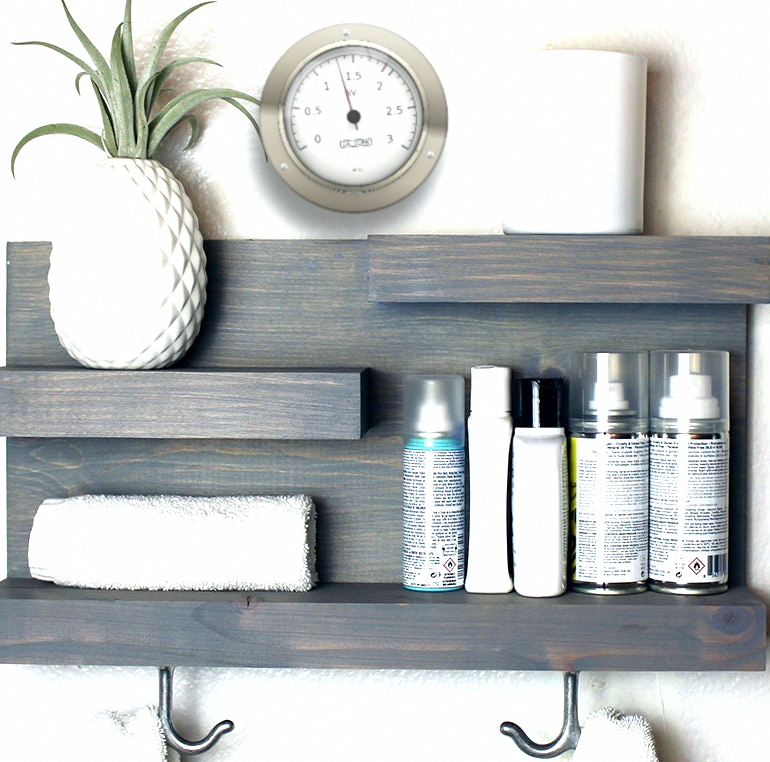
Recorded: 1.3,kV
